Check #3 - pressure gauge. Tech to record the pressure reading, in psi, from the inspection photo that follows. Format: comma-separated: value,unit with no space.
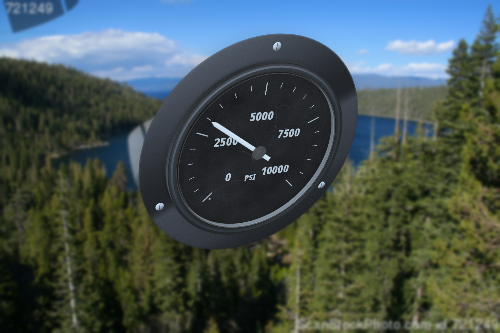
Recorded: 3000,psi
